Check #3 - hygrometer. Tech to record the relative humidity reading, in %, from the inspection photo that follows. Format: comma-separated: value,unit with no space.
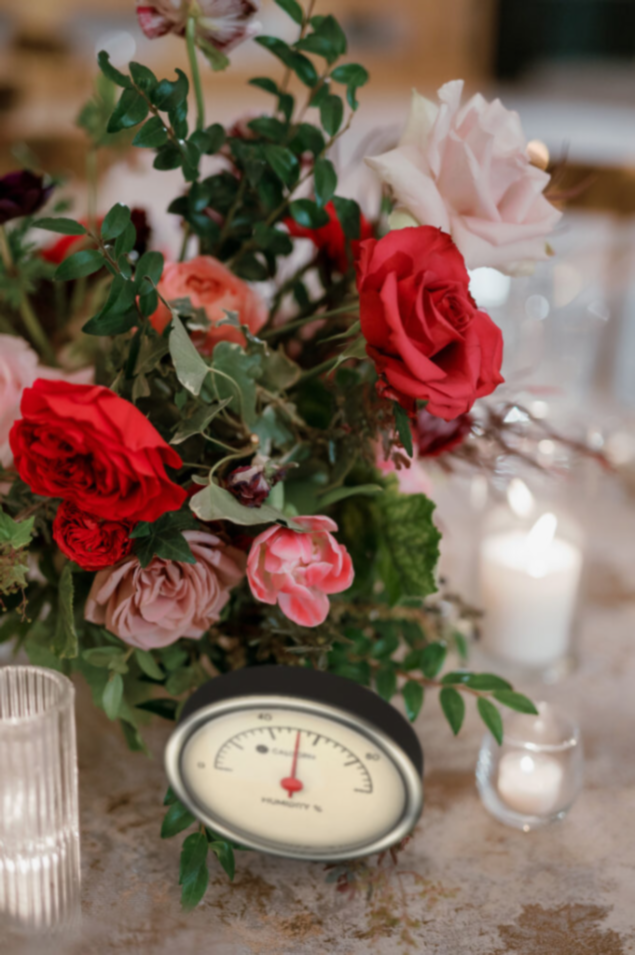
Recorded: 52,%
